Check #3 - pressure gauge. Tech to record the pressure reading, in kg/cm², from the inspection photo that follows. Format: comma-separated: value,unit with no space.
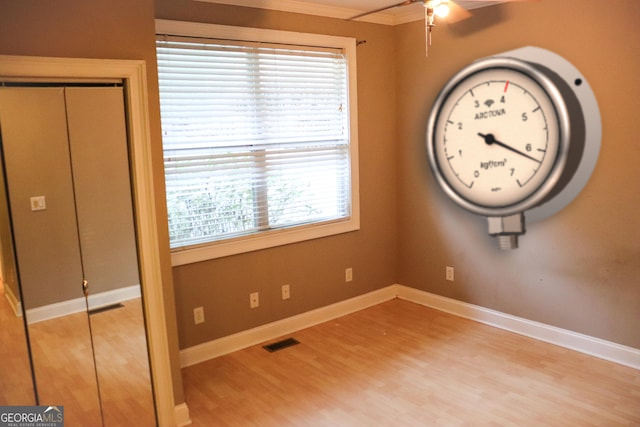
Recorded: 6.25,kg/cm²
